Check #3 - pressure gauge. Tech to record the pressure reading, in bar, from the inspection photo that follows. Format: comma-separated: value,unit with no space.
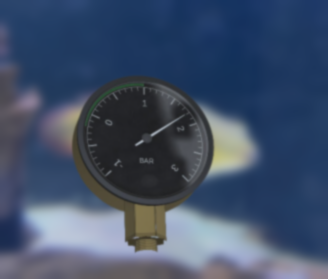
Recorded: 1.8,bar
